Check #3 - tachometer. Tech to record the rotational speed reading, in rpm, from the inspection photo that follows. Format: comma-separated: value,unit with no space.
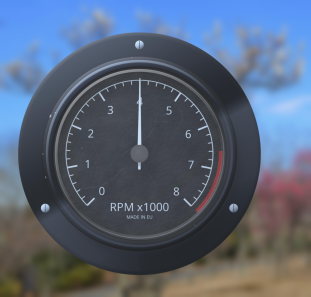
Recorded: 4000,rpm
